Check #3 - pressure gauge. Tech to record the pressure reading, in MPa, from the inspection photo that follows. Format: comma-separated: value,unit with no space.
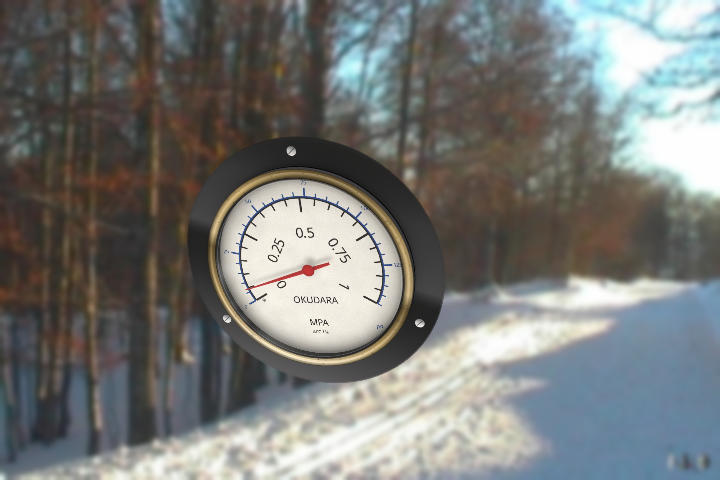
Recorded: 0.05,MPa
